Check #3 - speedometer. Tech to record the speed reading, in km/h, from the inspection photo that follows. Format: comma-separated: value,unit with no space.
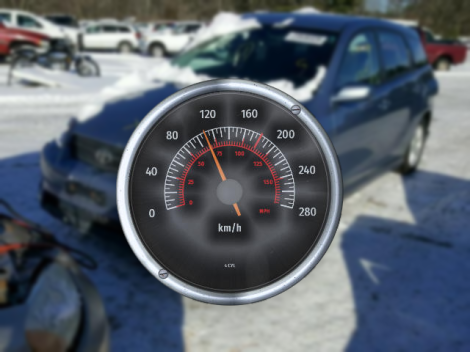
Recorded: 110,km/h
